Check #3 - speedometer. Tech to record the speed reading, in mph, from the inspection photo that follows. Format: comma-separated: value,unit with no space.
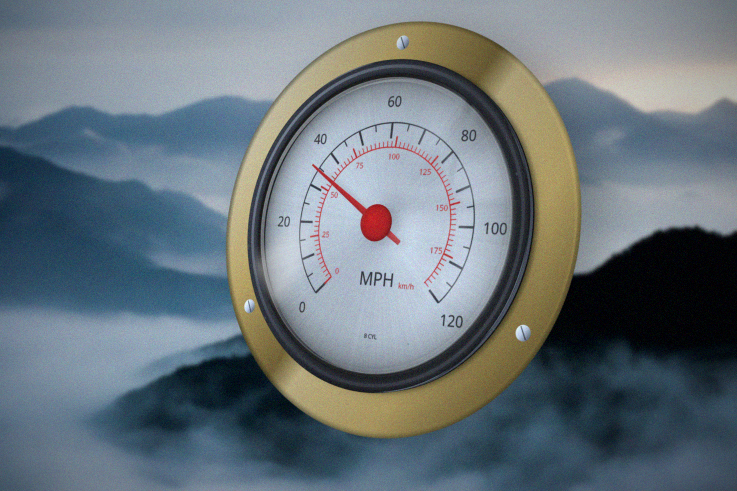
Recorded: 35,mph
